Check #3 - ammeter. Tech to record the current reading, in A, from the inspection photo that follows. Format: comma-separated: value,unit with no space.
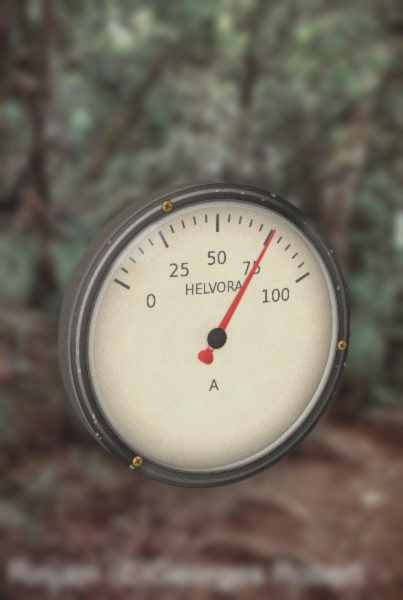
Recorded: 75,A
